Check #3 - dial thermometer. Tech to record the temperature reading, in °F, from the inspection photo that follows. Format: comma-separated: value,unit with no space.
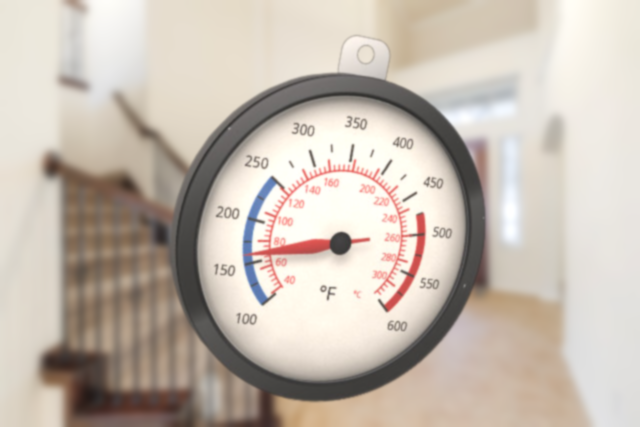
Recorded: 162.5,°F
